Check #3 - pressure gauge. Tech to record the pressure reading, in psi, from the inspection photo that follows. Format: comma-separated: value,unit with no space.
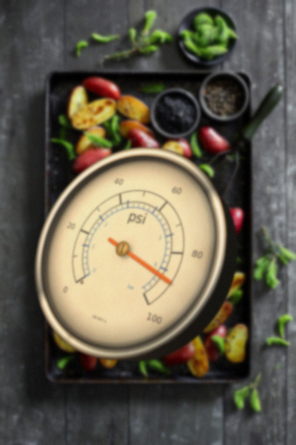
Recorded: 90,psi
